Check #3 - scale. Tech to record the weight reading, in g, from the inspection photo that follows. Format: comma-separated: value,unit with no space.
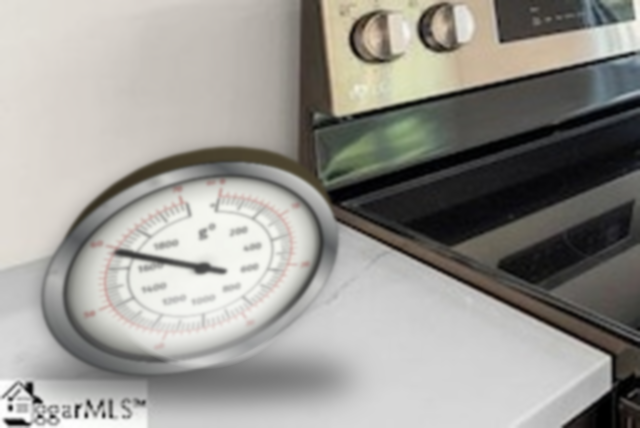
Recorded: 1700,g
